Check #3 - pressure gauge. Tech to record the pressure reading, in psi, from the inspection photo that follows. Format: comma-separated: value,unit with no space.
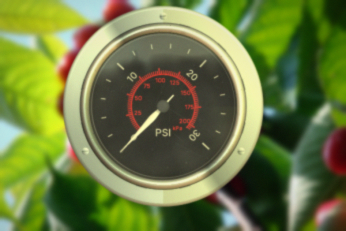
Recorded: 0,psi
